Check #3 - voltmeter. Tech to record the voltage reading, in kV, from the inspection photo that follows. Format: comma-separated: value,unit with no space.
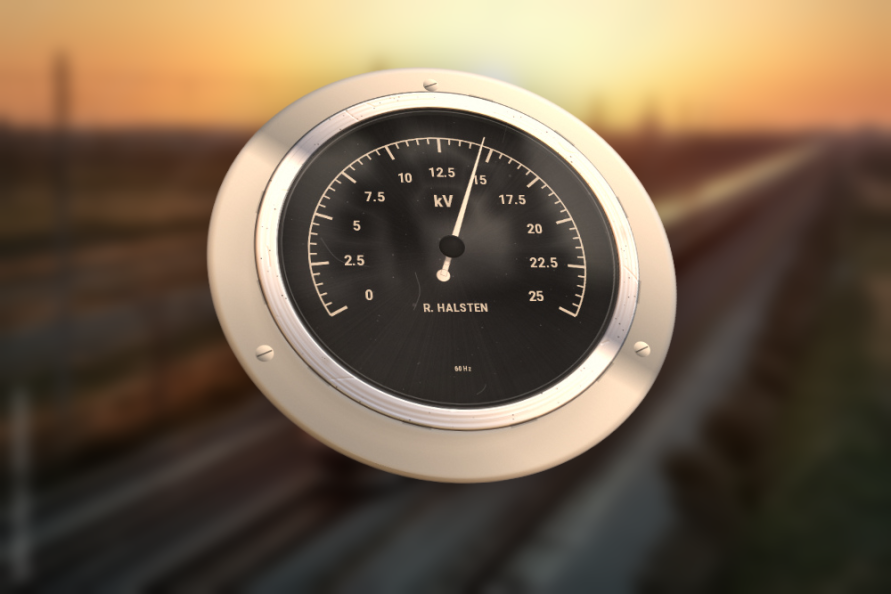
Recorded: 14.5,kV
